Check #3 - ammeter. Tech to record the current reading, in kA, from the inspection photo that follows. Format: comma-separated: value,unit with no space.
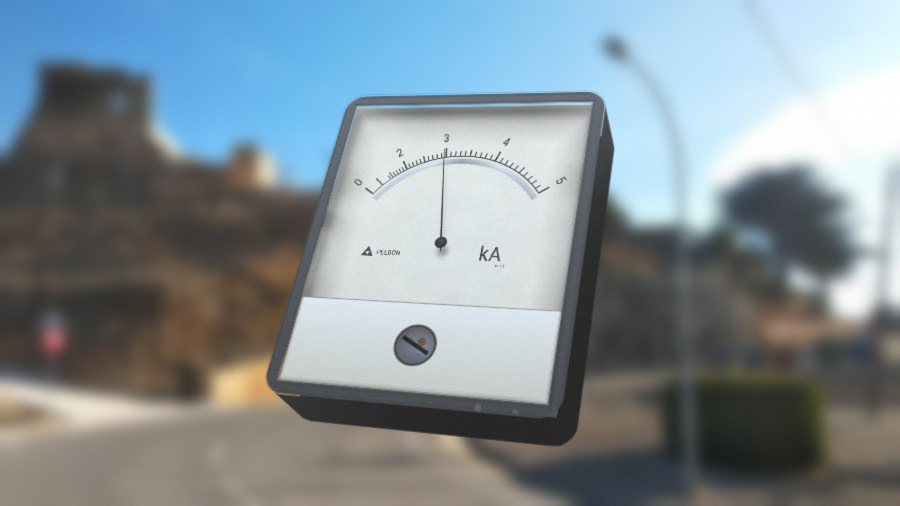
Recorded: 3,kA
